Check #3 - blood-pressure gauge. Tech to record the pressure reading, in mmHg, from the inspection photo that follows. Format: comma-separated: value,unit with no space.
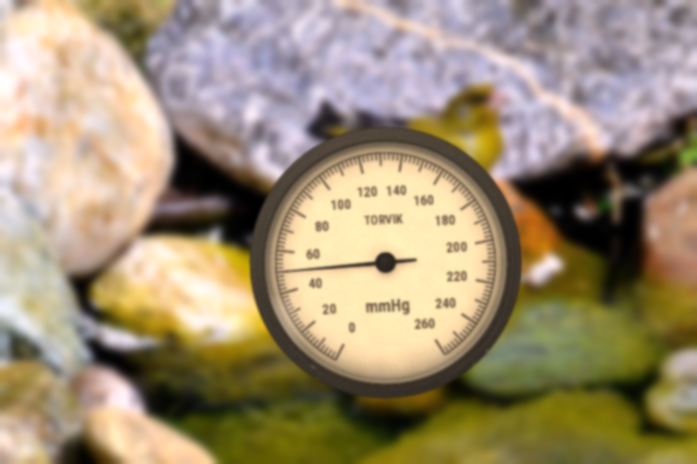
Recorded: 50,mmHg
